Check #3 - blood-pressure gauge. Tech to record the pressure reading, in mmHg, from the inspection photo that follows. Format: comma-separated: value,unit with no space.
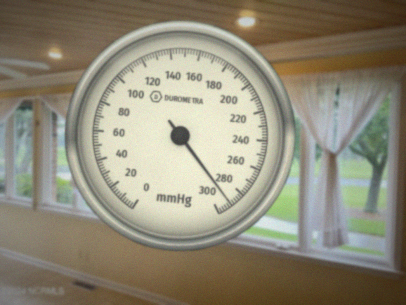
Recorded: 290,mmHg
